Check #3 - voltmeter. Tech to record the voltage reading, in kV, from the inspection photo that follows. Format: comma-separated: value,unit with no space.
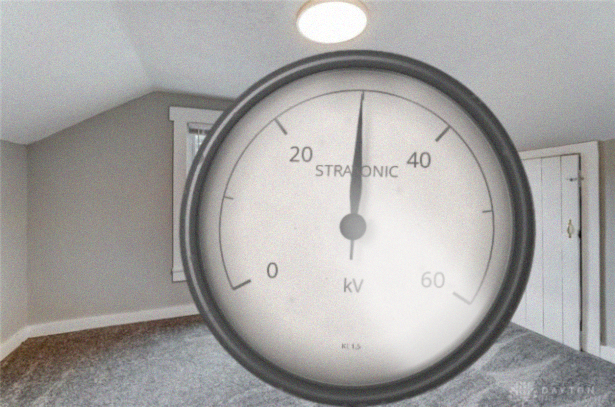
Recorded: 30,kV
